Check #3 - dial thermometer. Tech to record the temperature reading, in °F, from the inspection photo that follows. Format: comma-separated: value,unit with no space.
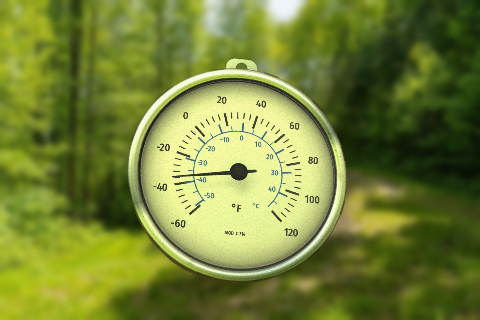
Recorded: -36,°F
